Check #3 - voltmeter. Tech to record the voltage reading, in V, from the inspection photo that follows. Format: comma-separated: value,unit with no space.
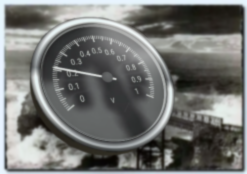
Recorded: 0.2,V
